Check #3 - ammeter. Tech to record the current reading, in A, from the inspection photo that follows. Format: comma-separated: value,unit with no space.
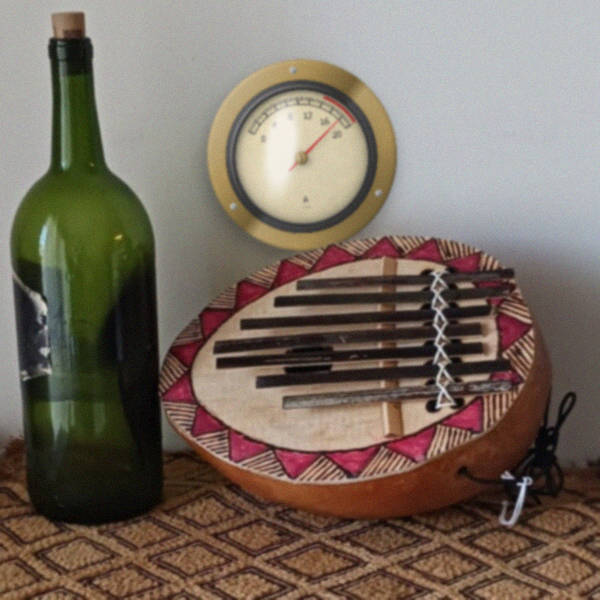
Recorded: 18,A
